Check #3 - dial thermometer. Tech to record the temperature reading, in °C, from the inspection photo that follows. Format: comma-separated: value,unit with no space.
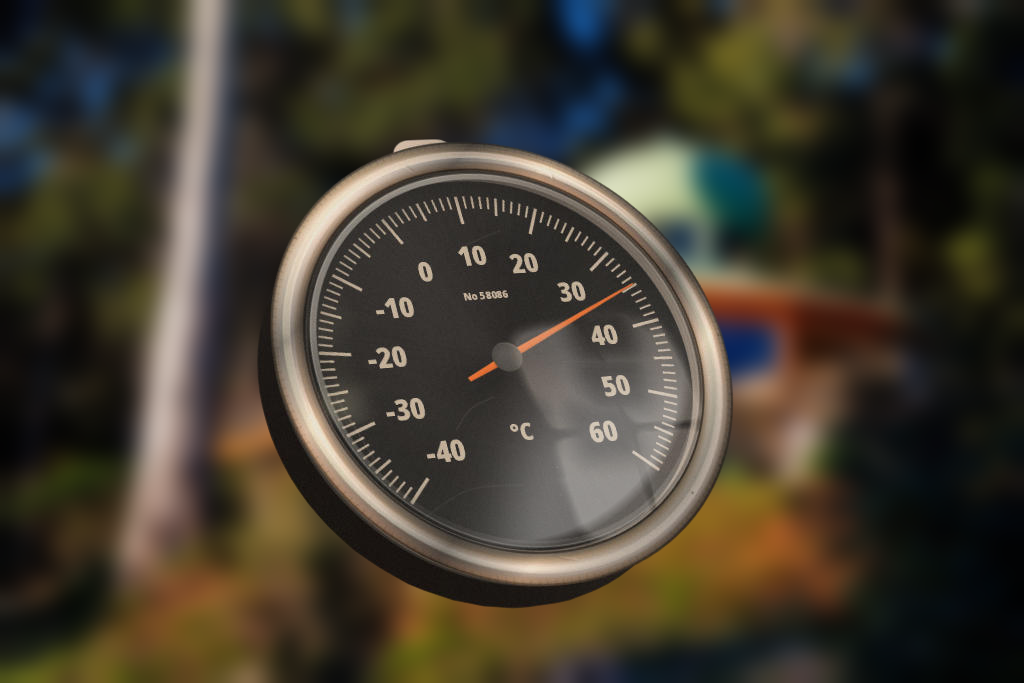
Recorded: 35,°C
